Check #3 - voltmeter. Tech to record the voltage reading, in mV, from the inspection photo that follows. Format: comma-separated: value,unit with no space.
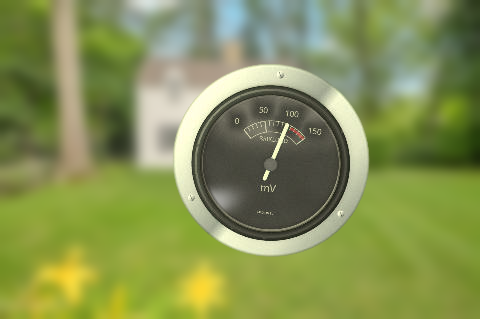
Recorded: 100,mV
